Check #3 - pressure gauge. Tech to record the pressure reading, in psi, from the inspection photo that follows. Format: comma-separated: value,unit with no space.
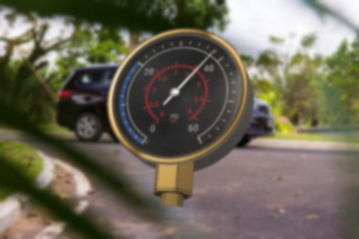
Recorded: 38,psi
